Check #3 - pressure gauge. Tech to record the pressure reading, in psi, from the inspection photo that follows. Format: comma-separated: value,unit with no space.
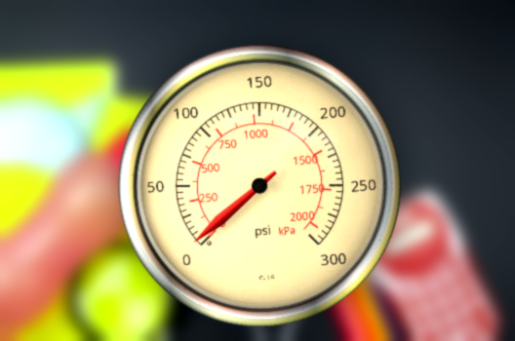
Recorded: 5,psi
